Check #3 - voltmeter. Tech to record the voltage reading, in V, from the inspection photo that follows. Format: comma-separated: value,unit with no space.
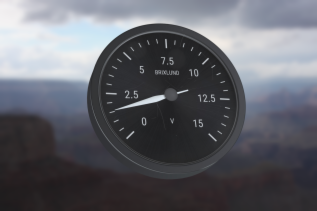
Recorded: 1.5,V
